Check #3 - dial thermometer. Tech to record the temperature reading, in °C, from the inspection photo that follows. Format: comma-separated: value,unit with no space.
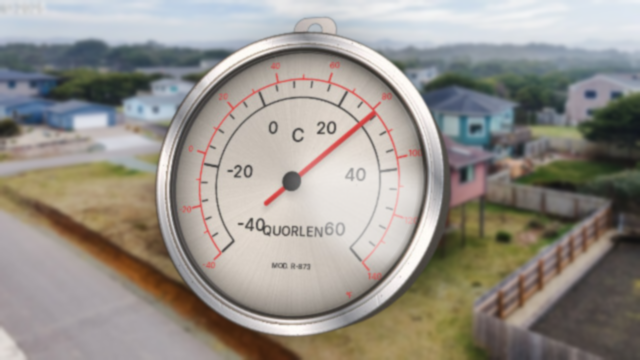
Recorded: 28,°C
